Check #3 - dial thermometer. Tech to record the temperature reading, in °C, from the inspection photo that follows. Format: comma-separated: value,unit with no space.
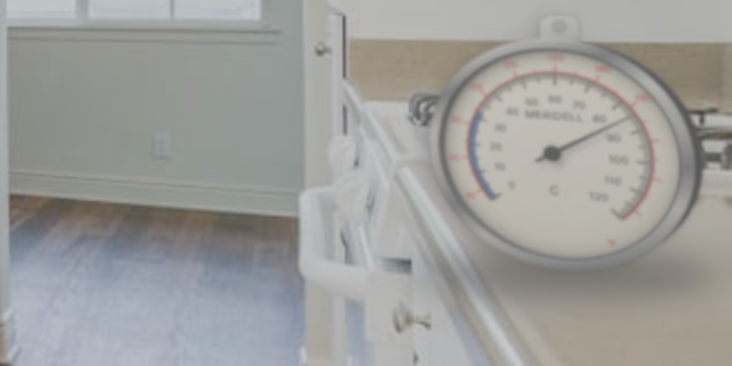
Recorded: 85,°C
